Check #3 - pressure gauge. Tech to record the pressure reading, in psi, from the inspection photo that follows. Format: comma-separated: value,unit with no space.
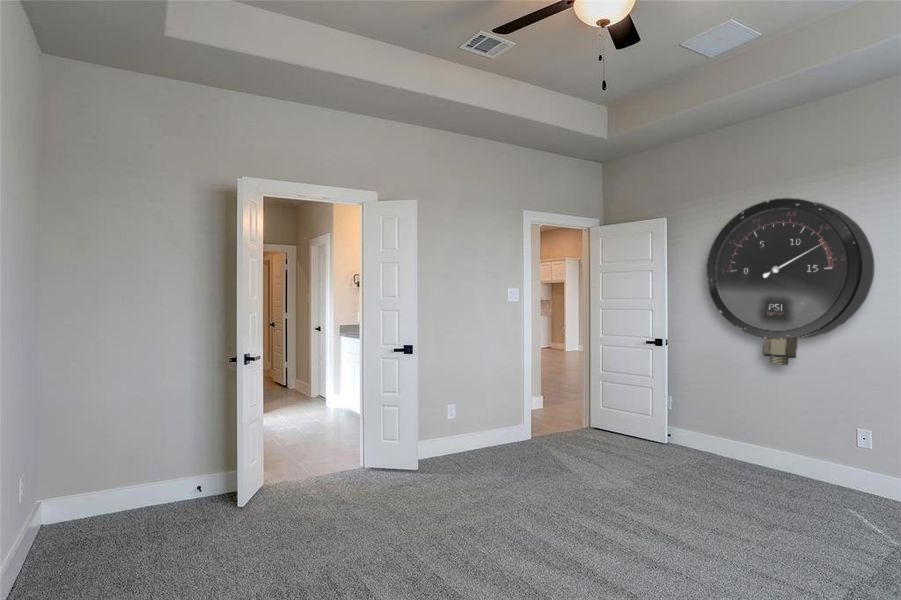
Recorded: 12.5,psi
